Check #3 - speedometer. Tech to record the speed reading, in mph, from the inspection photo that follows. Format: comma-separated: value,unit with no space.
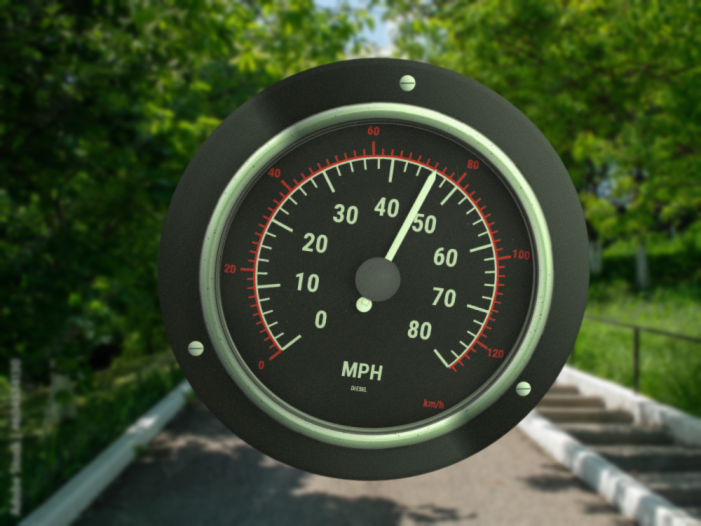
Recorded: 46,mph
